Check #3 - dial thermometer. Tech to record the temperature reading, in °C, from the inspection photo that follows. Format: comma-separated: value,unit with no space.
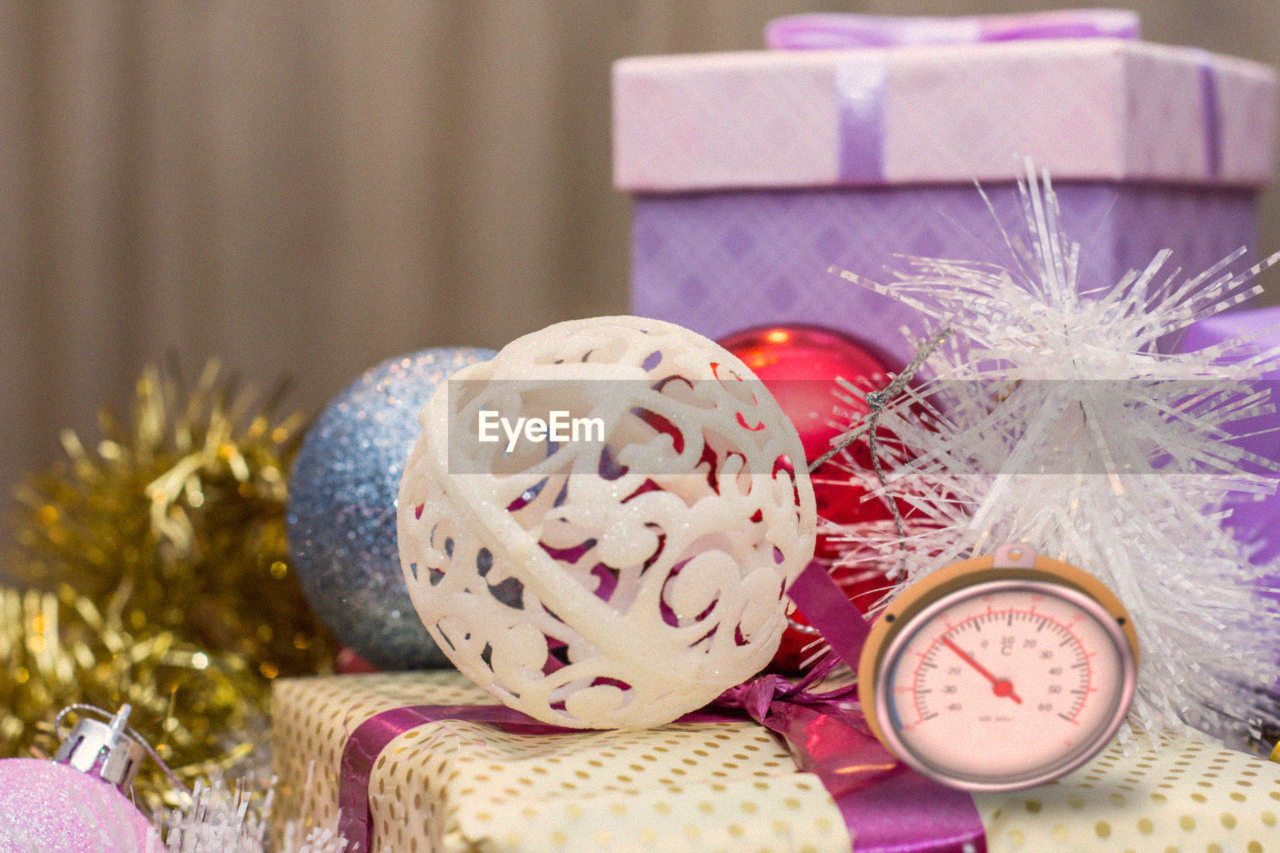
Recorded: -10,°C
